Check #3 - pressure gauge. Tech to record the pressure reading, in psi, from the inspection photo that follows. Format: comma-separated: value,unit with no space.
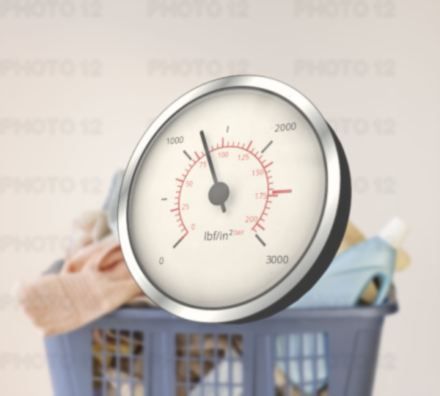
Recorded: 1250,psi
